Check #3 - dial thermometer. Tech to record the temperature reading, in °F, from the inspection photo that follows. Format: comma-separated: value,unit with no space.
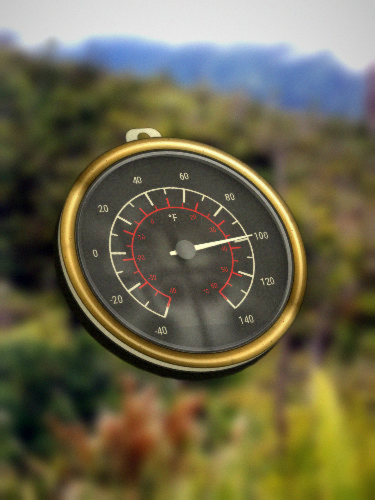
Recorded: 100,°F
